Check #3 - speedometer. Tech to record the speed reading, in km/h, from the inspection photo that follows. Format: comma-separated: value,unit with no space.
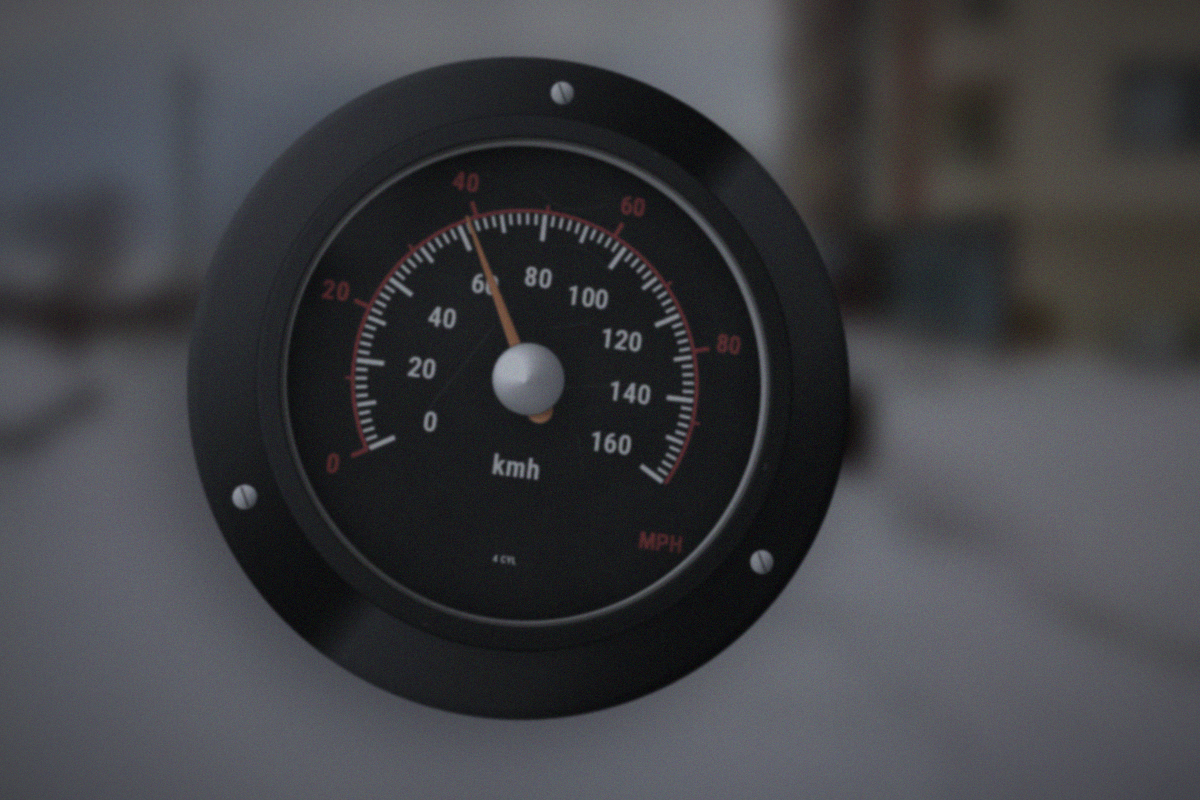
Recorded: 62,km/h
